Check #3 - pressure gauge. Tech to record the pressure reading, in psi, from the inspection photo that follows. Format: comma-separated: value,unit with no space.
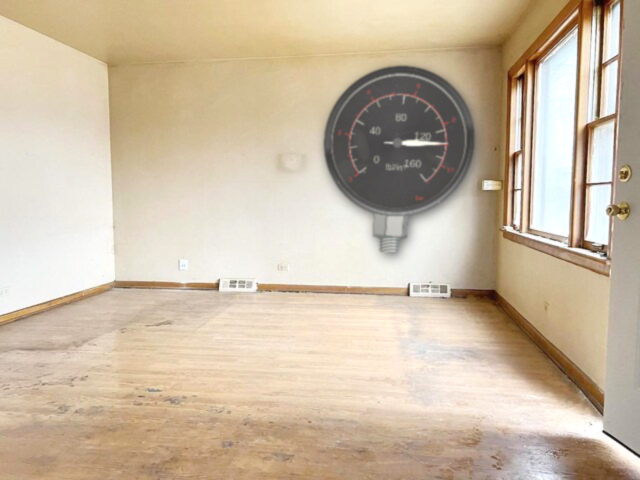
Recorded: 130,psi
